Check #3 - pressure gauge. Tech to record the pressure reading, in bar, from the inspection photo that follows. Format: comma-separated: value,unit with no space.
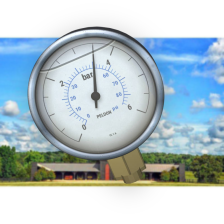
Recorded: 3.5,bar
